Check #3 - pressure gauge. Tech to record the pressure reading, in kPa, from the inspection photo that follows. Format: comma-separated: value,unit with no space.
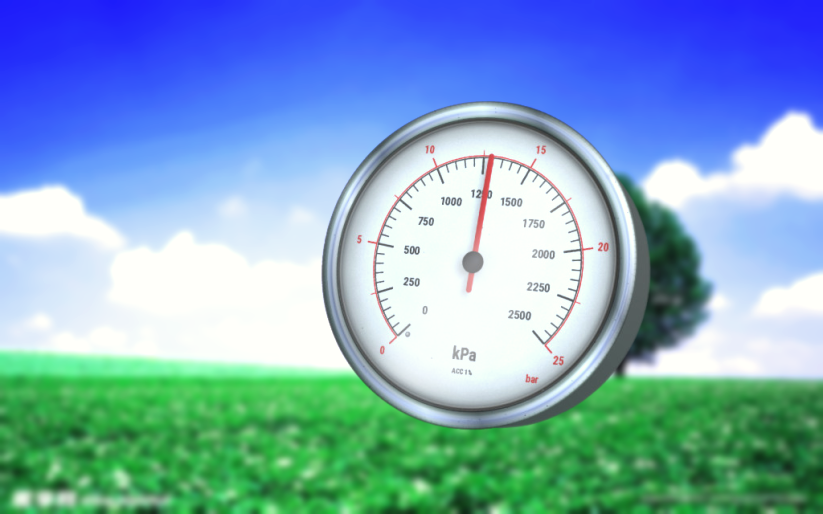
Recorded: 1300,kPa
